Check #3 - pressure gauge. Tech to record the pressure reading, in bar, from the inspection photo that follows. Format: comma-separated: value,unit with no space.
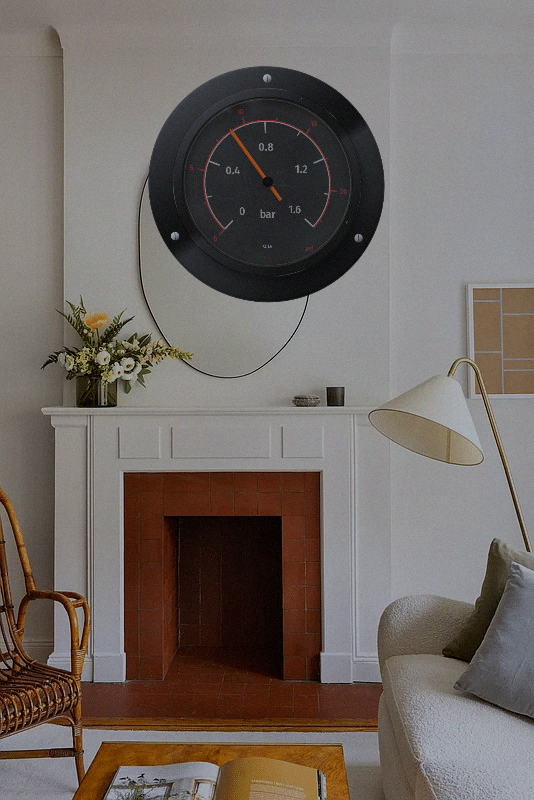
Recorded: 0.6,bar
